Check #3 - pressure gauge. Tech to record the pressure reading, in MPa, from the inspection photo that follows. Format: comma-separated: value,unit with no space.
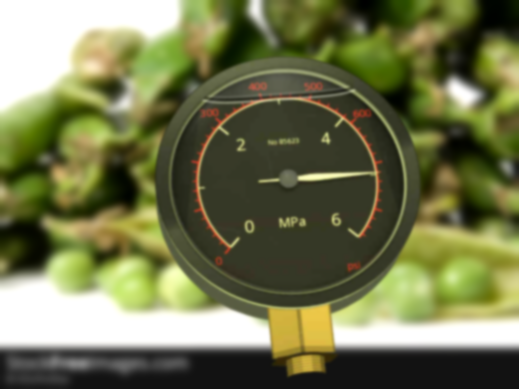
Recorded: 5,MPa
